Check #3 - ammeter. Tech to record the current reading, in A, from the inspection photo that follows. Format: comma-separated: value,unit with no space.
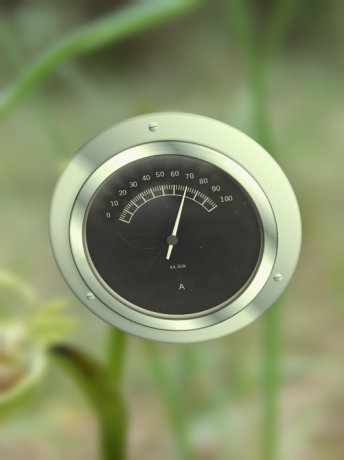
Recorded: 70,A
